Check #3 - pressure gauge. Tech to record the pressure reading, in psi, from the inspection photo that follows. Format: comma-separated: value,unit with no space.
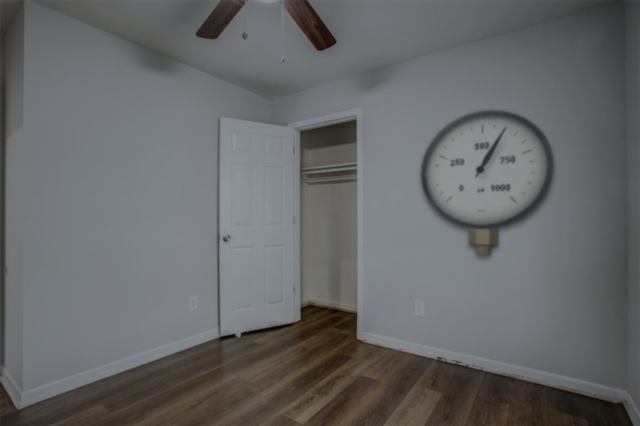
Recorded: 600,psi
